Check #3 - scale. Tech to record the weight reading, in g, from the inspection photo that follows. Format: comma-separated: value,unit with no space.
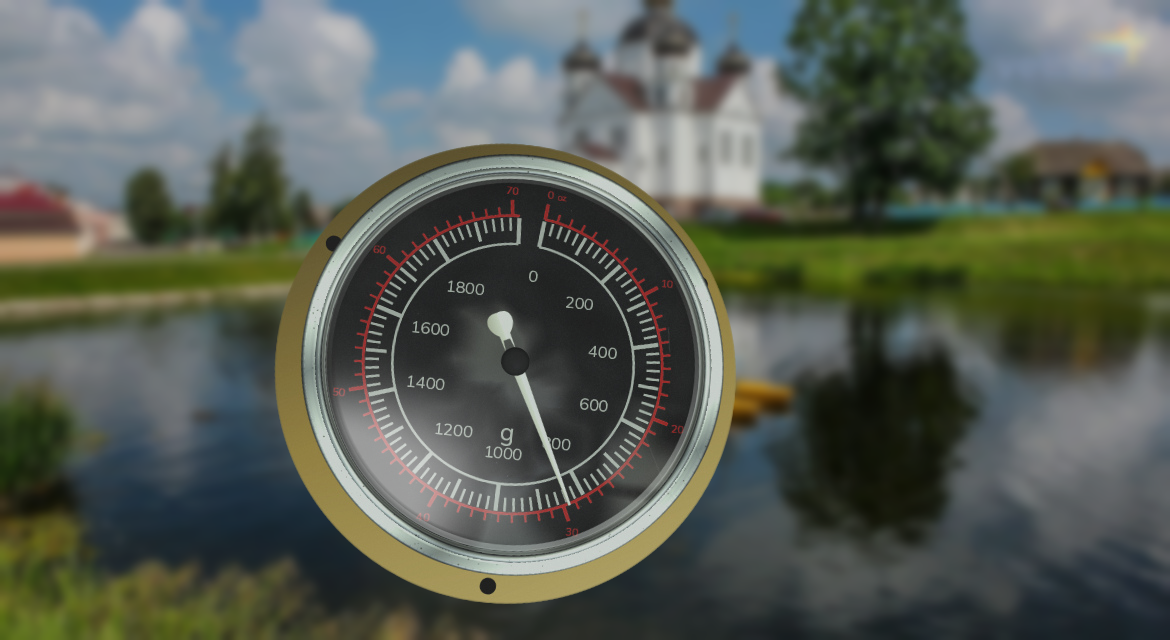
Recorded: 840,g
